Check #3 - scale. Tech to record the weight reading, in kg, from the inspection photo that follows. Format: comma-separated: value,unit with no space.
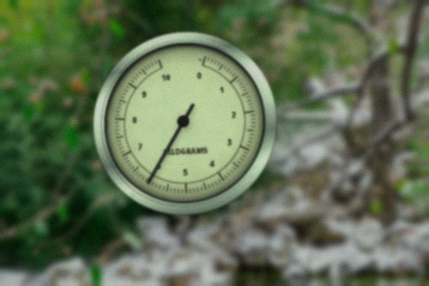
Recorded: 6,kg
